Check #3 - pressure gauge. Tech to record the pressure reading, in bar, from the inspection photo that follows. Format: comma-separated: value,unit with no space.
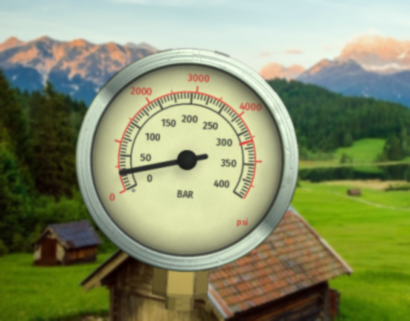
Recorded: 25,bar
